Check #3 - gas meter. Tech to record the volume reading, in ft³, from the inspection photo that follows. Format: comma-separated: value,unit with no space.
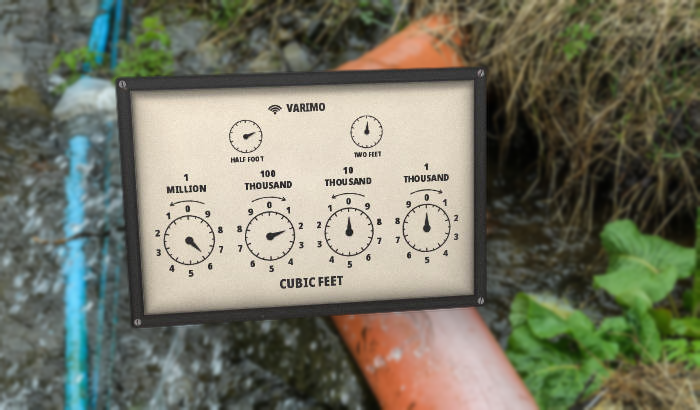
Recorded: 620000,ft³
